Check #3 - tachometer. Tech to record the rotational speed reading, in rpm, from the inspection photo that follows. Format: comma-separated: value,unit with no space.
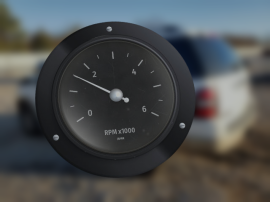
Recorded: 1500,rpm
